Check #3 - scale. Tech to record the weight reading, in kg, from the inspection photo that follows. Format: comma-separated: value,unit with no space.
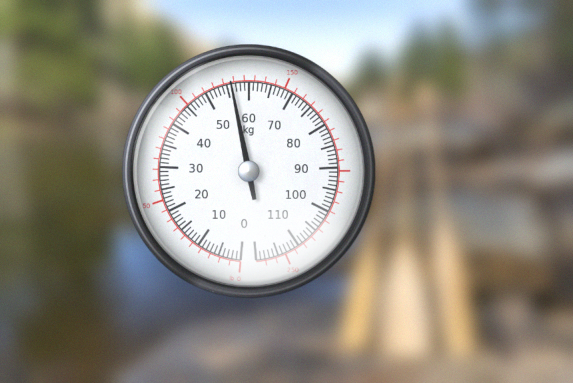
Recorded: 56,kg
